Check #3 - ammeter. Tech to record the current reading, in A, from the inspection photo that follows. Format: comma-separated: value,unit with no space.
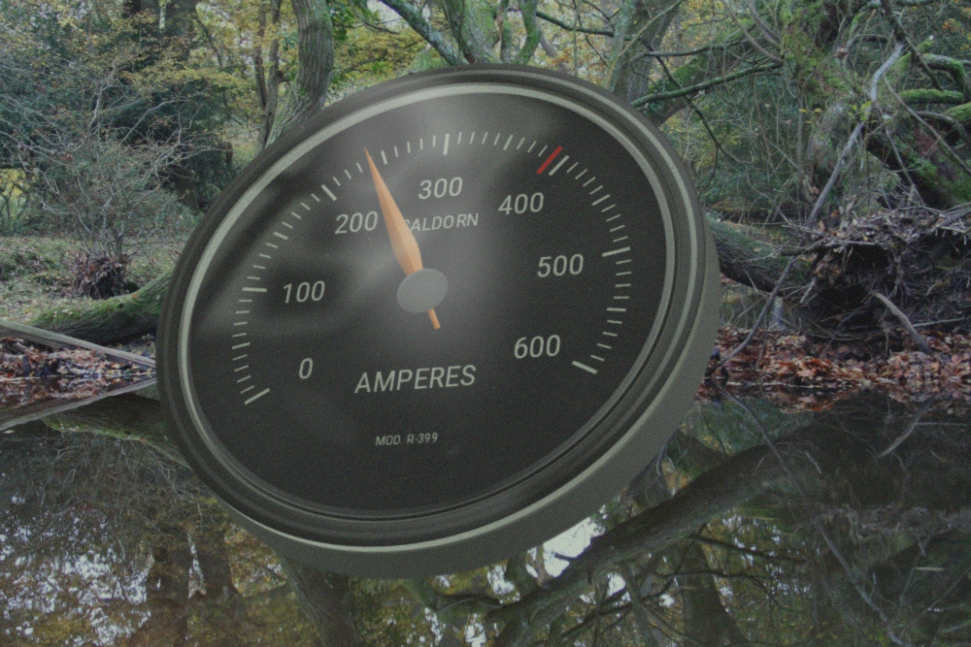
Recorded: 240,A
